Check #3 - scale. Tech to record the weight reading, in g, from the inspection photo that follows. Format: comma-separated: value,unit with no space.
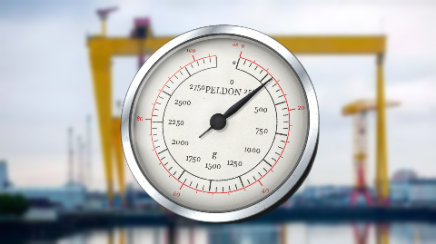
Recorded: 300,g
